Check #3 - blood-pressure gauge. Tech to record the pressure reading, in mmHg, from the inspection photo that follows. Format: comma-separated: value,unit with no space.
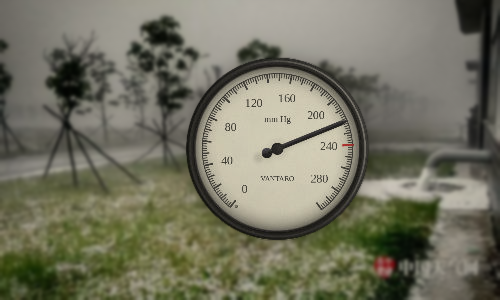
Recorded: 220,mmHg
